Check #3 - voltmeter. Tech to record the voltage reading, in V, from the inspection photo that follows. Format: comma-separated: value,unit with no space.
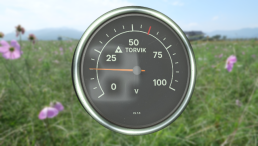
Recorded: 15,V
